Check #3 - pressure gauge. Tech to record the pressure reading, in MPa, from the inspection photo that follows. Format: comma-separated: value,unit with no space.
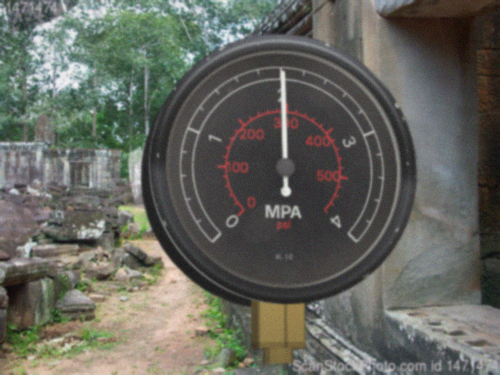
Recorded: 2,MPa
